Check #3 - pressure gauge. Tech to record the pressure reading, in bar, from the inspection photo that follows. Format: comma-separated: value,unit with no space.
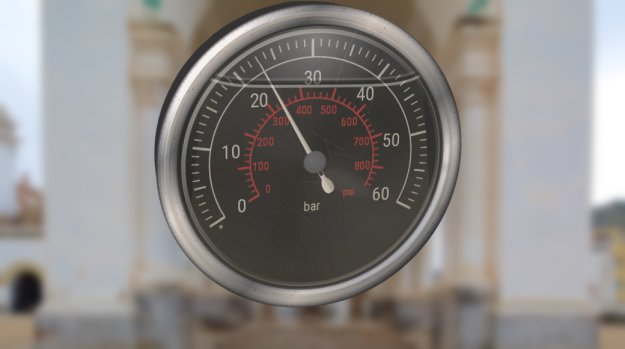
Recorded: 23,bar
